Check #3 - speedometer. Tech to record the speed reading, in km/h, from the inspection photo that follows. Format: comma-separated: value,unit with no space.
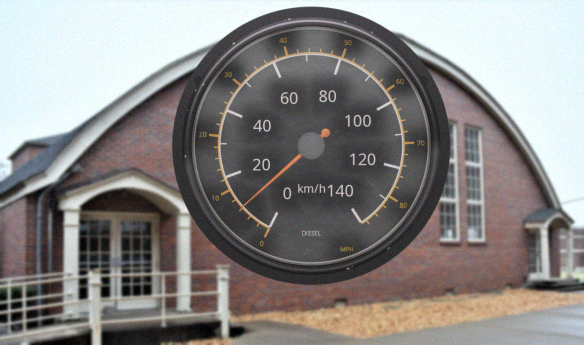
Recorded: 10,km/h
